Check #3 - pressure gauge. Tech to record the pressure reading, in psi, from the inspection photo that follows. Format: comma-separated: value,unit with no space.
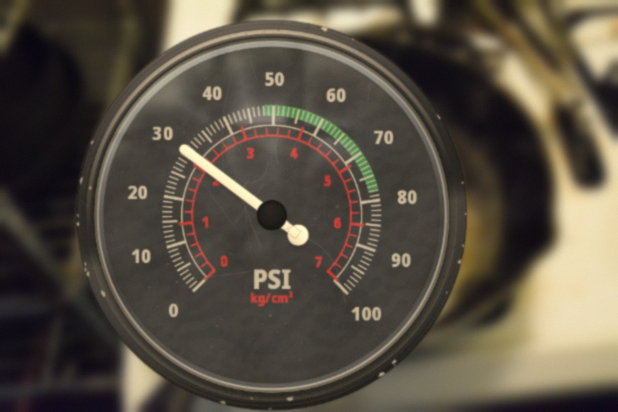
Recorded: 30,psi
